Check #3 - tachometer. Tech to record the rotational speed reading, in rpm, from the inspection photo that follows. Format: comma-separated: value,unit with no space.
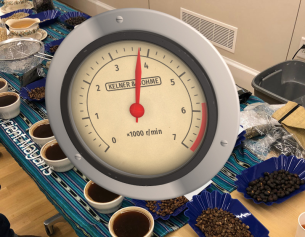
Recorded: 3800,rpm
